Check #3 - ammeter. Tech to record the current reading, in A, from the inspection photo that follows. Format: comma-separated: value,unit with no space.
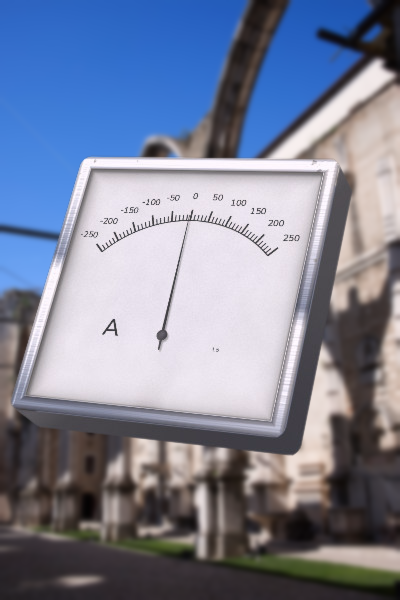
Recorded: 0,A
